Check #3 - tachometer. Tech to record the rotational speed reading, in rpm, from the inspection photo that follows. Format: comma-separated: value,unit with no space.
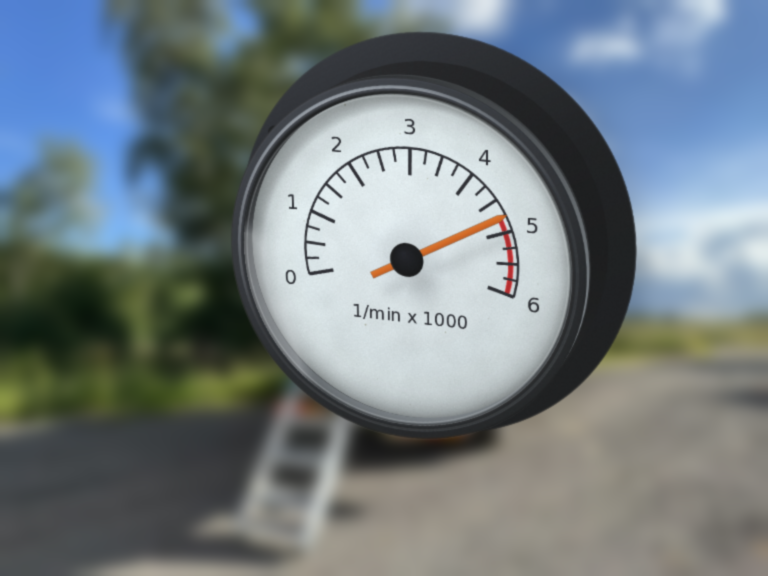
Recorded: 4750,rpm
